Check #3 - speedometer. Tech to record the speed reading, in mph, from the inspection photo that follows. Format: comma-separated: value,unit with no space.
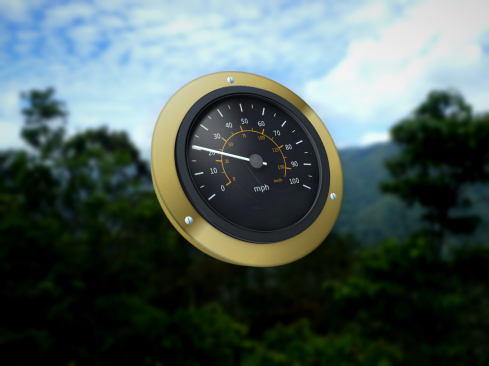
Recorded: 20,mph
